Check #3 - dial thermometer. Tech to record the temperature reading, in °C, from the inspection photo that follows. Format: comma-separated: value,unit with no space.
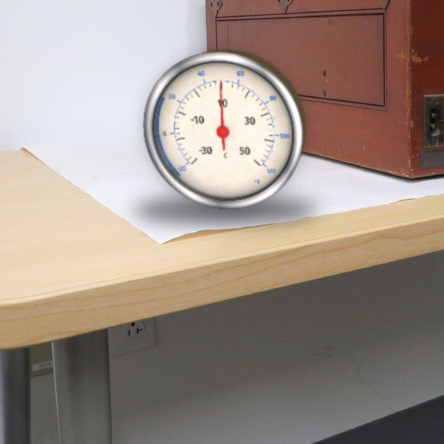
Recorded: 10,°C
